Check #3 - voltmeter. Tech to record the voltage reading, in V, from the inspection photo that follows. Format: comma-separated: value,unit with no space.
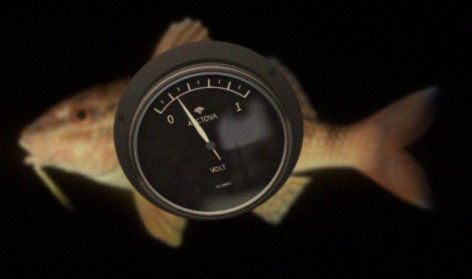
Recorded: 0.25,V
